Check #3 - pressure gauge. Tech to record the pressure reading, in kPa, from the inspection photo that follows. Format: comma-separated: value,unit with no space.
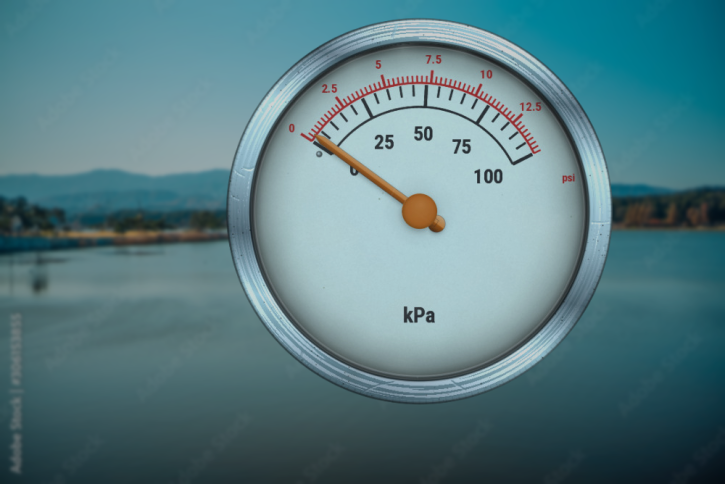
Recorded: 2.5,kPa
